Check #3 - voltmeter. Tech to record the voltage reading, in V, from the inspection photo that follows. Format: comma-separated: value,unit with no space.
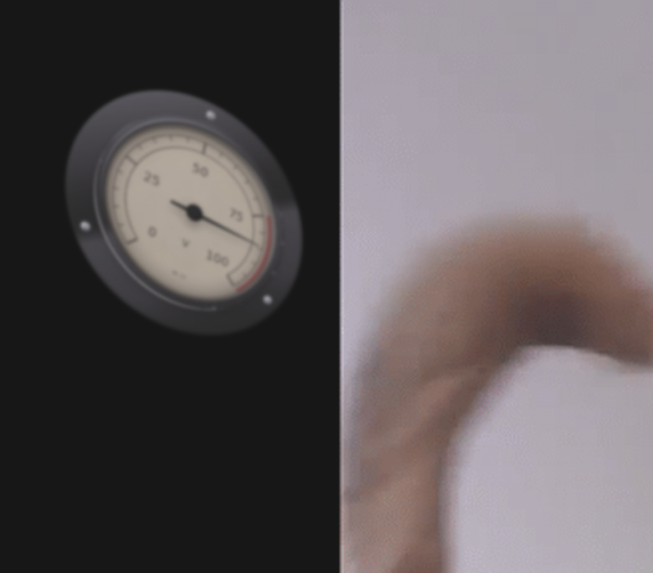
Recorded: 85,V
